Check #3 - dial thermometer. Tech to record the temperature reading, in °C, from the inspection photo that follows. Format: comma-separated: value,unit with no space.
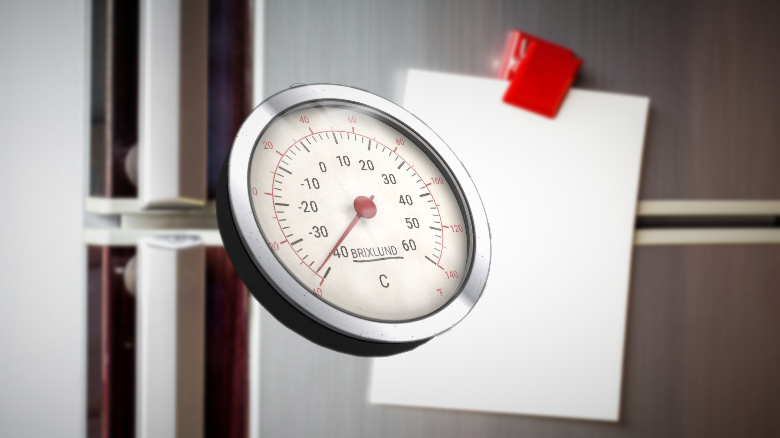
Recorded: -38,°C
